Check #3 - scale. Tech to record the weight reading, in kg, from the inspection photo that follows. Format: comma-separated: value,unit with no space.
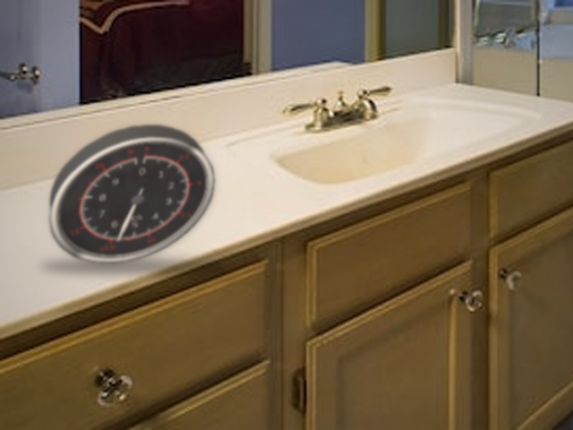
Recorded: 5.5,kg
